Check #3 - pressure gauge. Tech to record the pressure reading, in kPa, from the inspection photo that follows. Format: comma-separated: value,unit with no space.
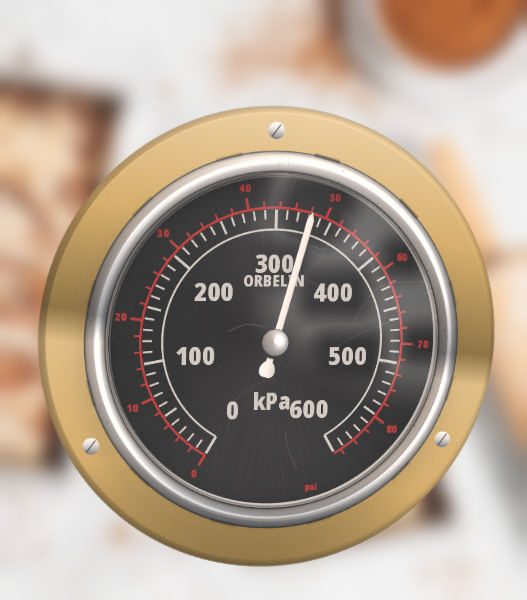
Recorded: 330,kPa
